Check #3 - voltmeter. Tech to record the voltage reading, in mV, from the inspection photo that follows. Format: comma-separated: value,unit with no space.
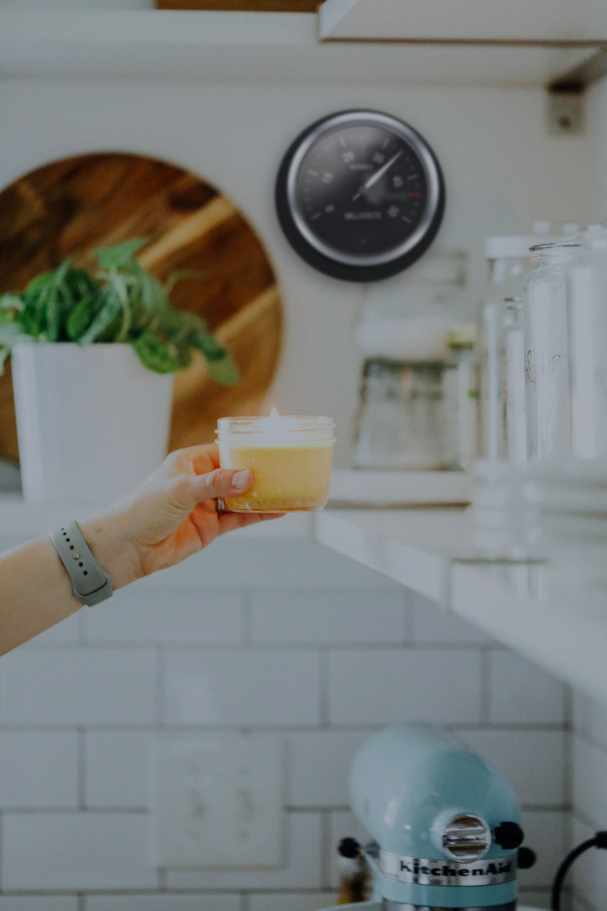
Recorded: 34,mV
